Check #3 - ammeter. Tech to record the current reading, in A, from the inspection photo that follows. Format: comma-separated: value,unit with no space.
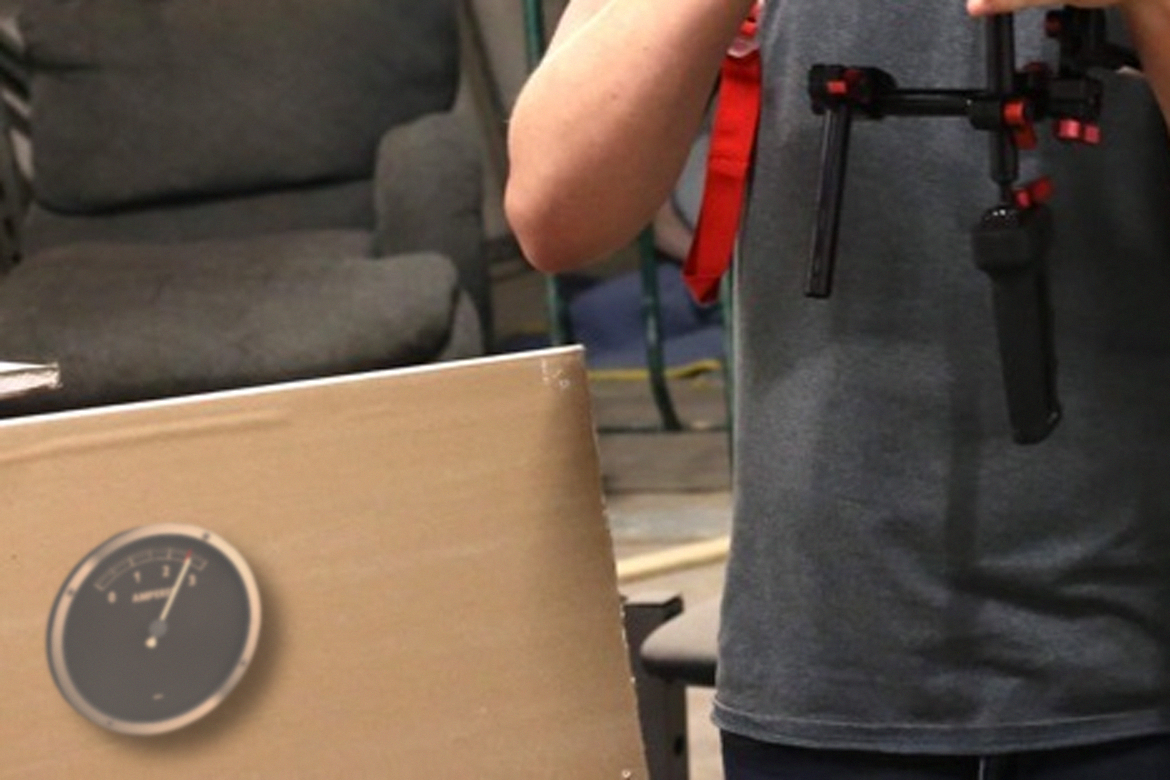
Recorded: 2.5,A
